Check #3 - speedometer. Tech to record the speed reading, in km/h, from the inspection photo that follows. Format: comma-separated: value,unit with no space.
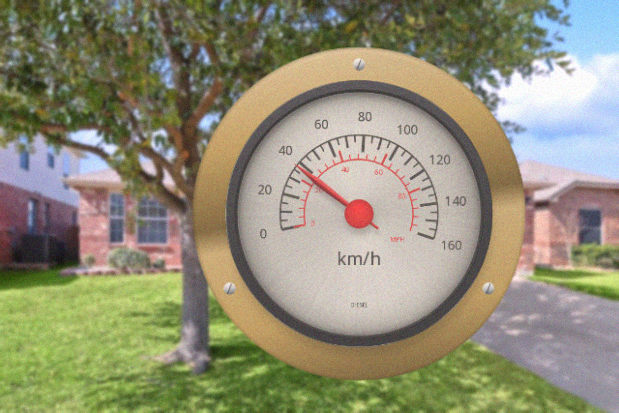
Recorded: 37.5,km/h
